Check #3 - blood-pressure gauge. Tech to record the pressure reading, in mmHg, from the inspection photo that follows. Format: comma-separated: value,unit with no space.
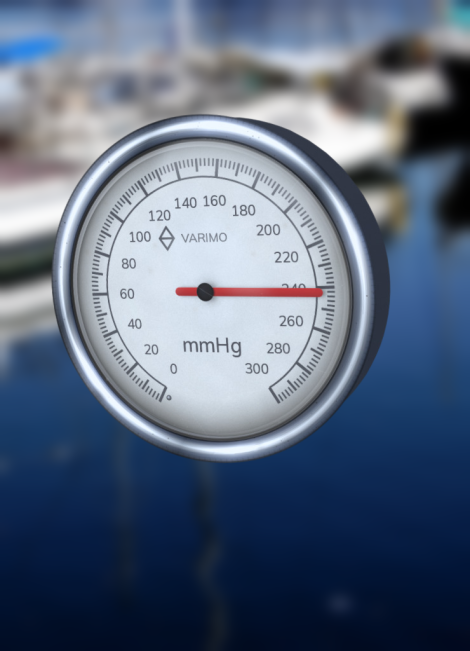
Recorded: 242,mmHg
